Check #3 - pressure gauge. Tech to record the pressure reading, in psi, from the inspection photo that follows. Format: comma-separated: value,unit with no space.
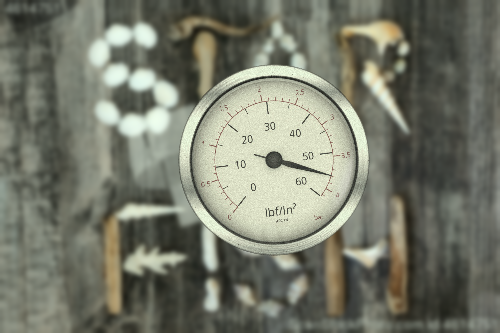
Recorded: 55,psi
